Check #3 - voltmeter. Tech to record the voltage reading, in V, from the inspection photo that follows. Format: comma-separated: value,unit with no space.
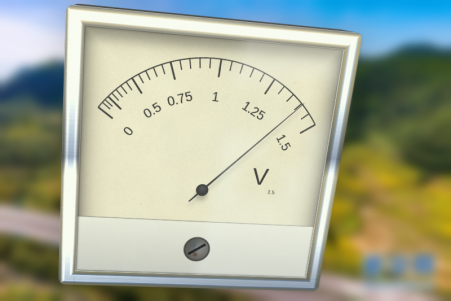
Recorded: 1.4,V
